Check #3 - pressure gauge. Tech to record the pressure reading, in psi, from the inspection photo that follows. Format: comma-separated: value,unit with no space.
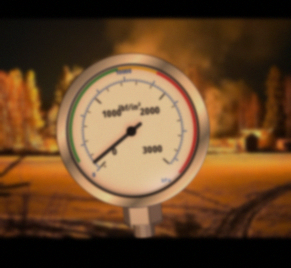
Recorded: 100,psi
